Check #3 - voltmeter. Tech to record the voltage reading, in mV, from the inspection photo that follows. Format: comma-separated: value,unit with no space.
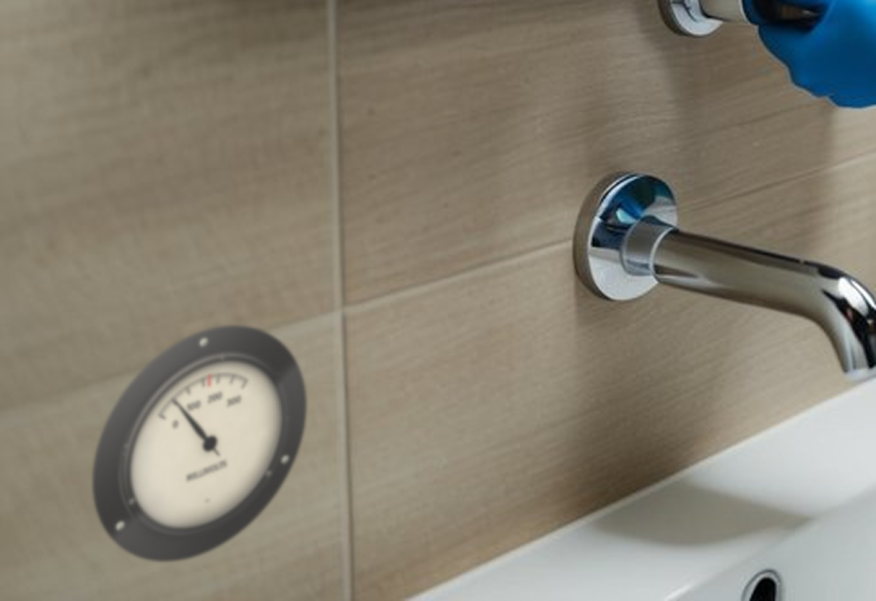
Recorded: 50,mV
